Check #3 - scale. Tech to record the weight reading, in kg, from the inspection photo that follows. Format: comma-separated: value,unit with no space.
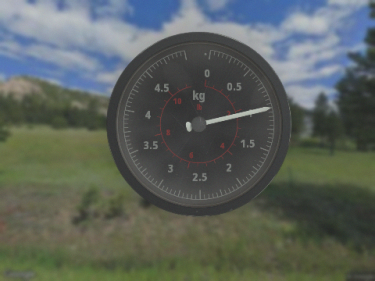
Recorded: 1,kg
